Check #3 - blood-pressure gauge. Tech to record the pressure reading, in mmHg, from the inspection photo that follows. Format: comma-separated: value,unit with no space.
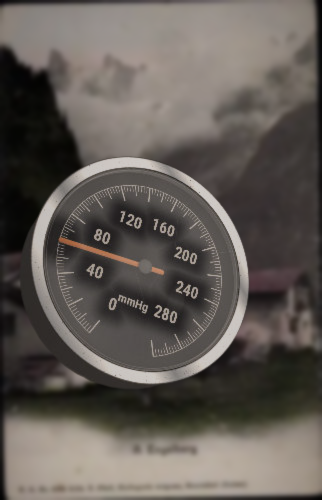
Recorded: 60,mmHg
